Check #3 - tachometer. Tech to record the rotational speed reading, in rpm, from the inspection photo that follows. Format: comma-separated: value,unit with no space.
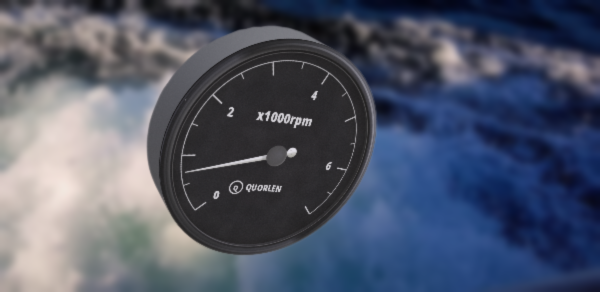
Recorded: 750,rpm
